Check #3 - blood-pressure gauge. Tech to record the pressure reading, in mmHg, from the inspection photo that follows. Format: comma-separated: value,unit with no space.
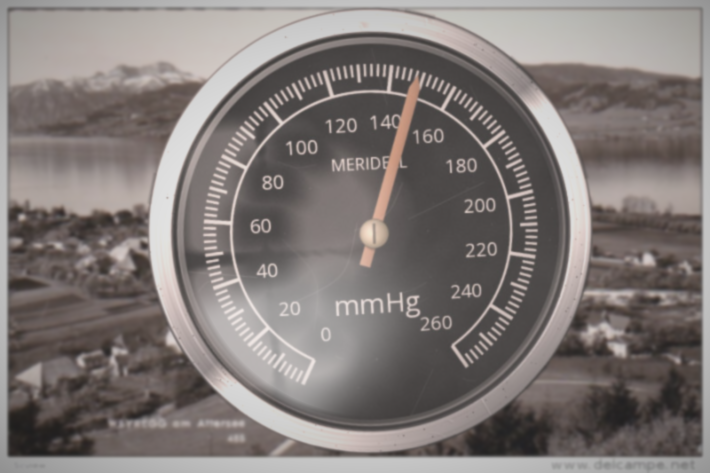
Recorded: 148,mmHg
